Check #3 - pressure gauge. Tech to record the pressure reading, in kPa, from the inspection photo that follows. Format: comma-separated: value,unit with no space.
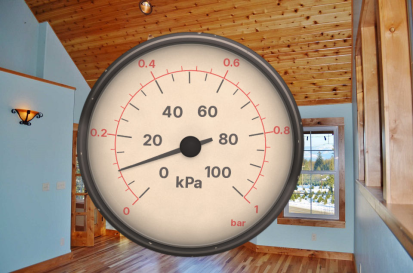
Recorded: 10,kPa
